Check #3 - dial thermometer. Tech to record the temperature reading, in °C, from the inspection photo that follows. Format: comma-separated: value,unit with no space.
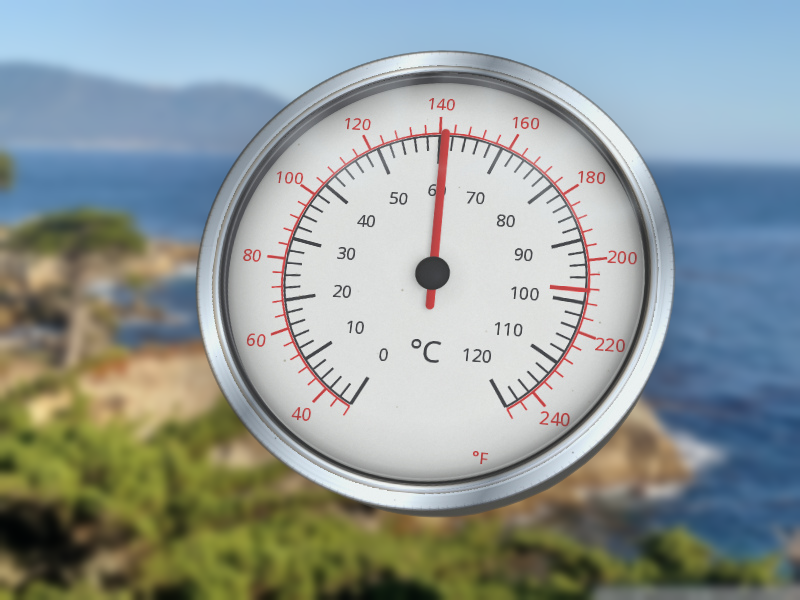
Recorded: 61,°C
